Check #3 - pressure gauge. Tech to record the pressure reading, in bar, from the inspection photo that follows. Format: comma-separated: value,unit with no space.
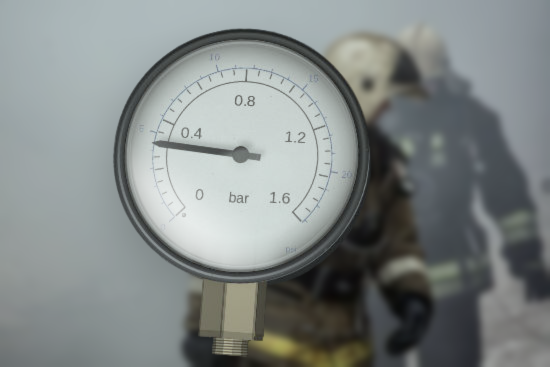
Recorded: 0.3,bar
